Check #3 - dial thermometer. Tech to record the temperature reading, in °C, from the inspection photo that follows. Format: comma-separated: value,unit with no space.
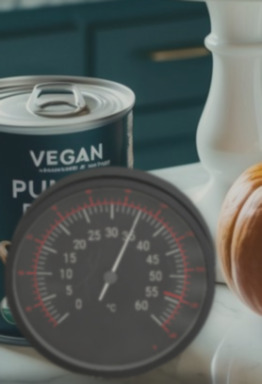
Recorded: 35,°C
